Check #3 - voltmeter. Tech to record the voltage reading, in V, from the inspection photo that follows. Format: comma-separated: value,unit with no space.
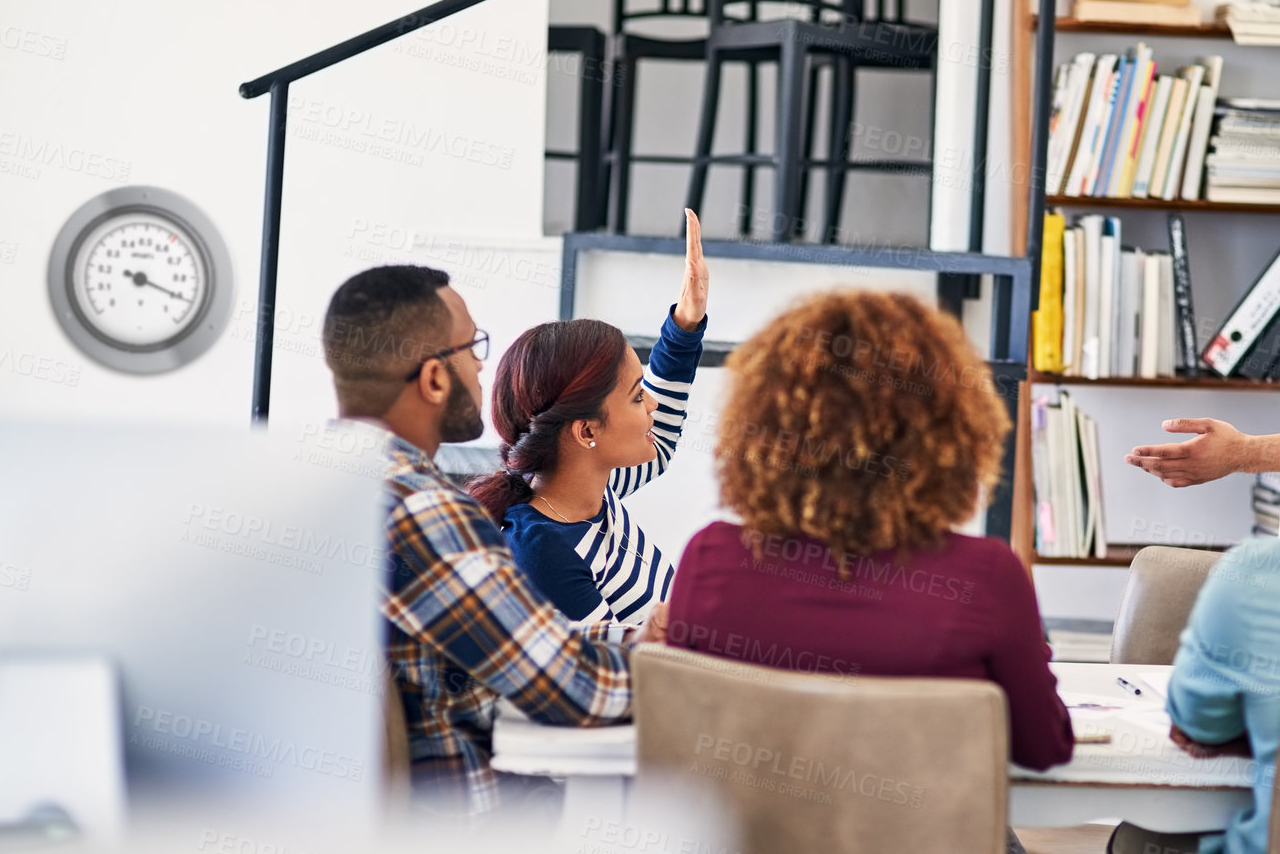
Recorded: 0.9,V
